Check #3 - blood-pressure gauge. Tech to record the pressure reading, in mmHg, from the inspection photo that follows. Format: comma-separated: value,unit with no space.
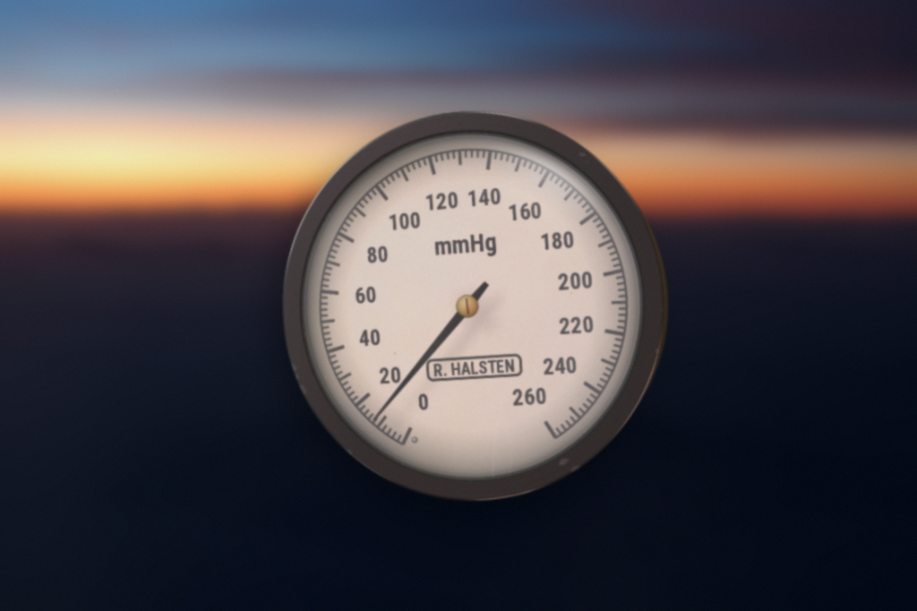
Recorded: 12,mmHg
